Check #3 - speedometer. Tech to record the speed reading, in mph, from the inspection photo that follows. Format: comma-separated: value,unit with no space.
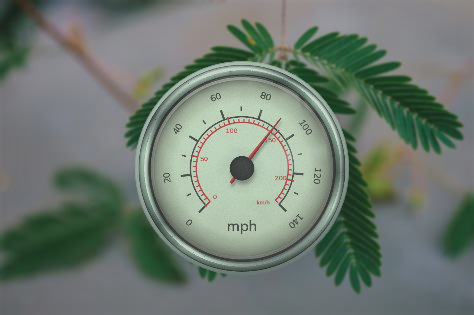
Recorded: 90,mph
